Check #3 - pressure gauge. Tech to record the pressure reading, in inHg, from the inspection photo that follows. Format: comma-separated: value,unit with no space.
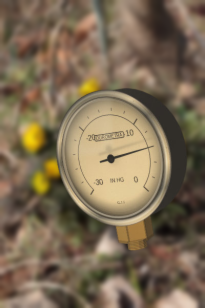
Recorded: -6,inHg
